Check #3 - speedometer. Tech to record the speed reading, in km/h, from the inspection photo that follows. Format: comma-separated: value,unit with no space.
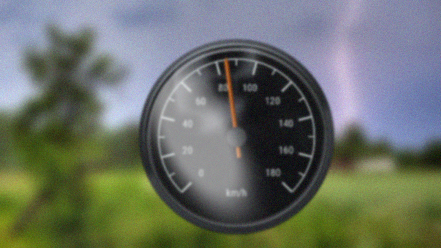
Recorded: 85,km/h
